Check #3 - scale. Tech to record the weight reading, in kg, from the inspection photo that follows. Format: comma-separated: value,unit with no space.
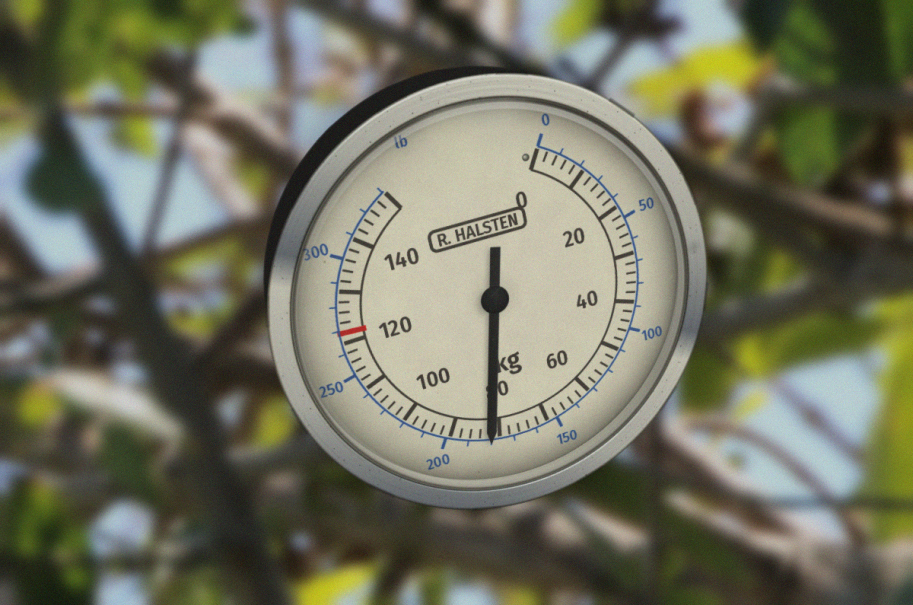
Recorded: 82,kg
